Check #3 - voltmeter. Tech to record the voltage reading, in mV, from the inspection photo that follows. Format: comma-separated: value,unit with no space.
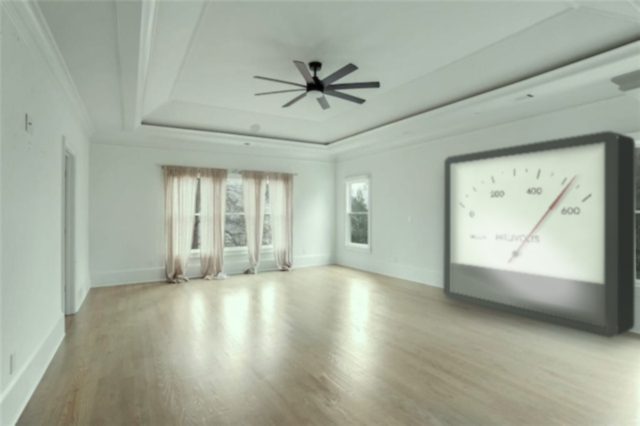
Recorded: 525,mV
